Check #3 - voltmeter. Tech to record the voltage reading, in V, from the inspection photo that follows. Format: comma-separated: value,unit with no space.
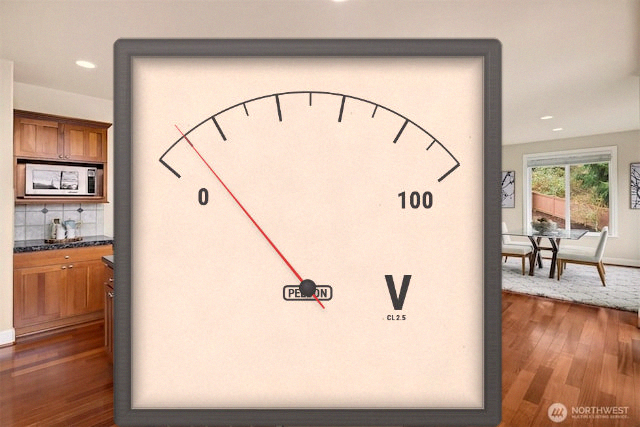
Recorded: 10,V
